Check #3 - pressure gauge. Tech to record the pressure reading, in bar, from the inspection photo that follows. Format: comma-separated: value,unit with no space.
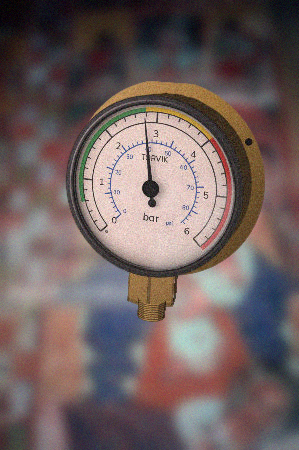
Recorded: 2.8,bar
